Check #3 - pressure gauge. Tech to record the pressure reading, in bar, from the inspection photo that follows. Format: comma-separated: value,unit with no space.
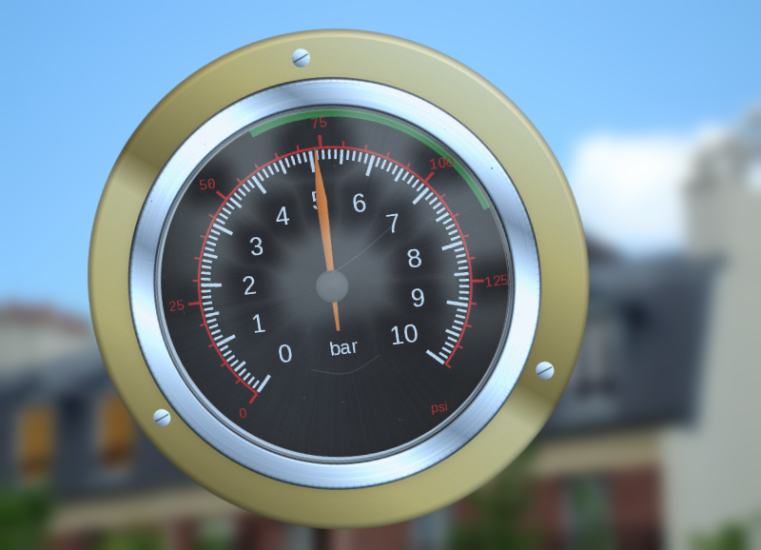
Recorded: 5.1,bar
